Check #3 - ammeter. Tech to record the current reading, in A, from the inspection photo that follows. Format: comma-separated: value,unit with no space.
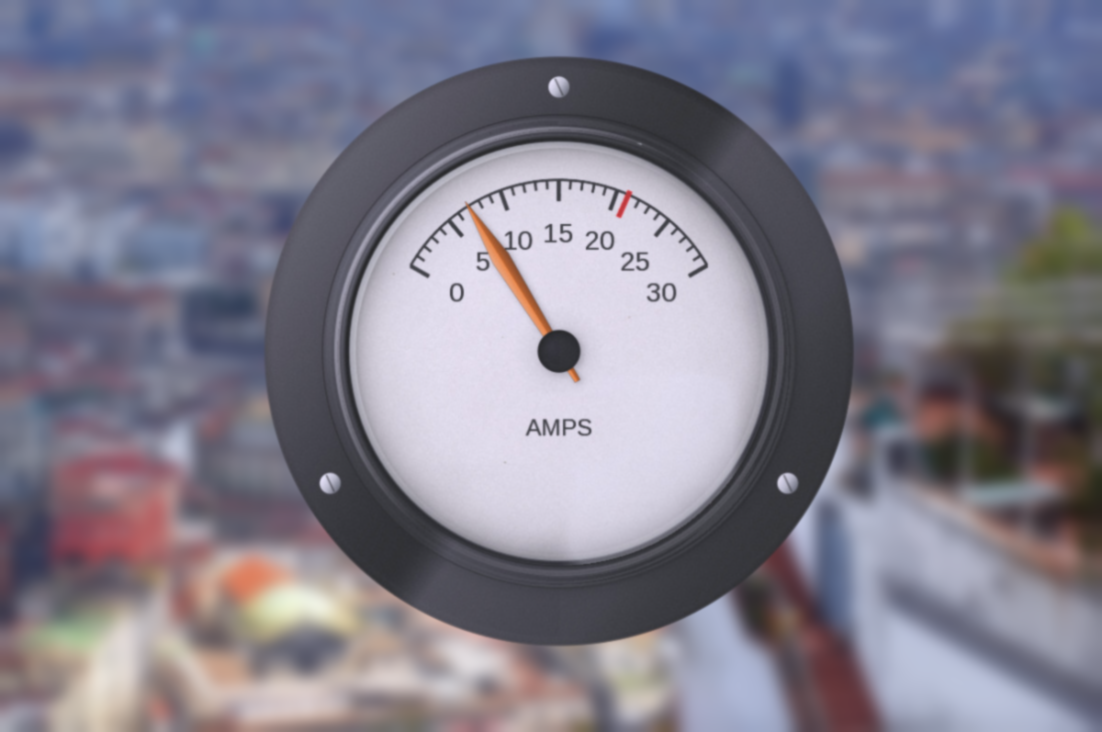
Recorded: 7,A
